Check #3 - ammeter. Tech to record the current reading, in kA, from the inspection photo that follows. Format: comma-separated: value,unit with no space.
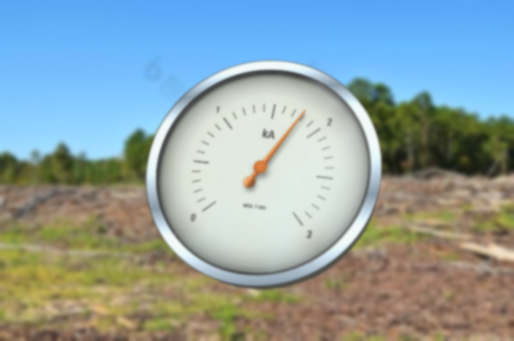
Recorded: 1.8,kA
